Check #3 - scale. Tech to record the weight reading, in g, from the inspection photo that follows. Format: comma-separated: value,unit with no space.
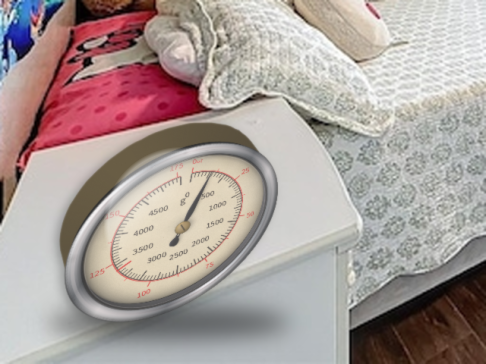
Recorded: 250,g
